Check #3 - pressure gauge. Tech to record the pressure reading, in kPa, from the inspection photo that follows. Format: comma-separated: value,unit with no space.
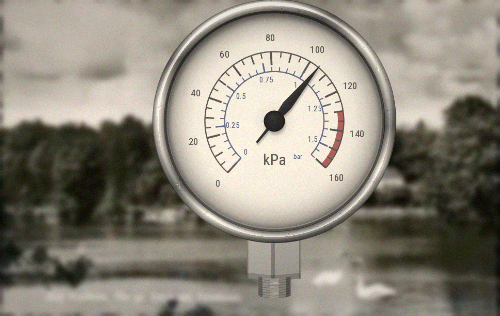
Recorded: 105,kPa
